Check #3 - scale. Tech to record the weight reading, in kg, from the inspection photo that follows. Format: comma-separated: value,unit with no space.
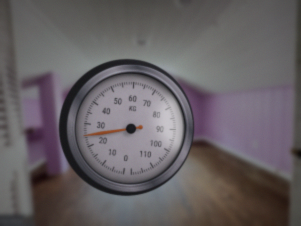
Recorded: 25,kg
